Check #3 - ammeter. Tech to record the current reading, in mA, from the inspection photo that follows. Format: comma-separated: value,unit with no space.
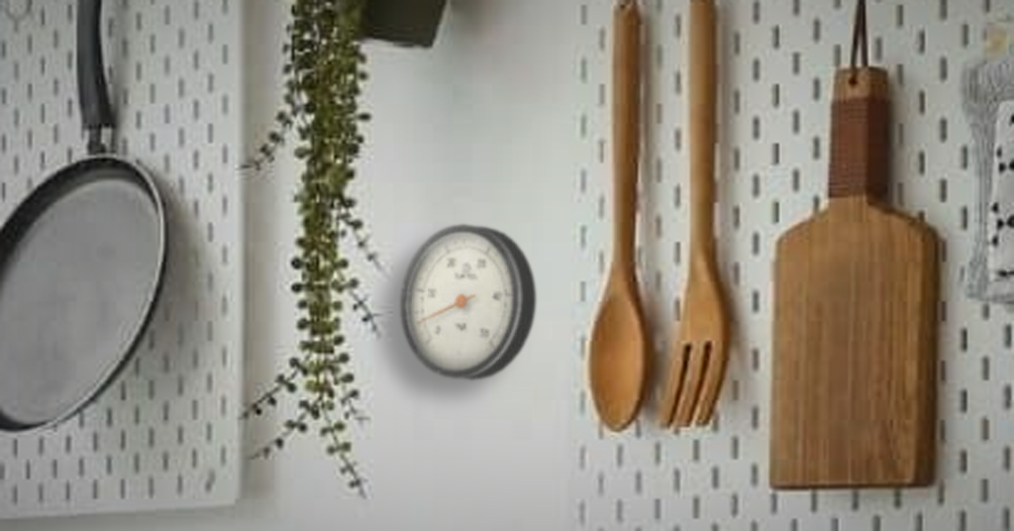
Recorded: 4,mA
